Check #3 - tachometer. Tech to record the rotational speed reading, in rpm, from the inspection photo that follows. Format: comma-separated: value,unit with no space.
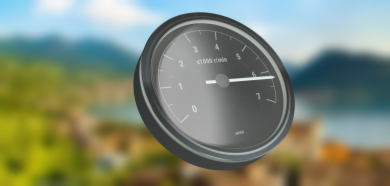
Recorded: 6250,rpm
